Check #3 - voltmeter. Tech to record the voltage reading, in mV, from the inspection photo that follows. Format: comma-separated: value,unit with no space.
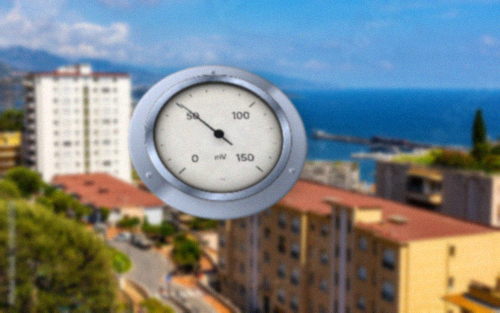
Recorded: 50,mV
